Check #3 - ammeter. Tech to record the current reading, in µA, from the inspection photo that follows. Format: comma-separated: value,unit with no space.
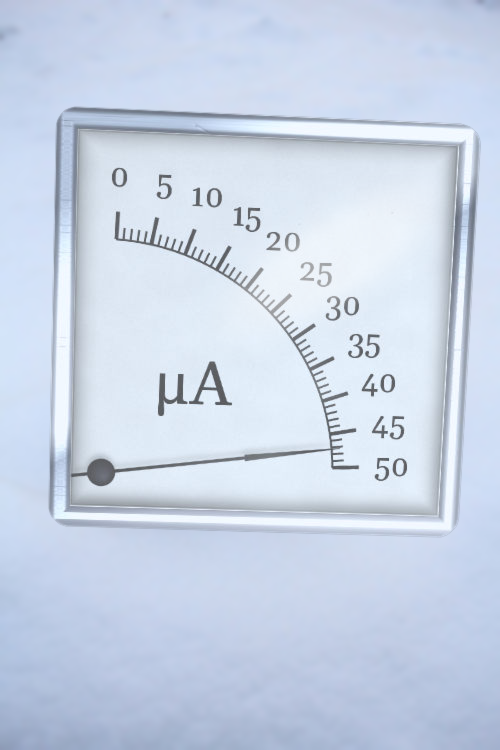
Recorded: 47,µA
